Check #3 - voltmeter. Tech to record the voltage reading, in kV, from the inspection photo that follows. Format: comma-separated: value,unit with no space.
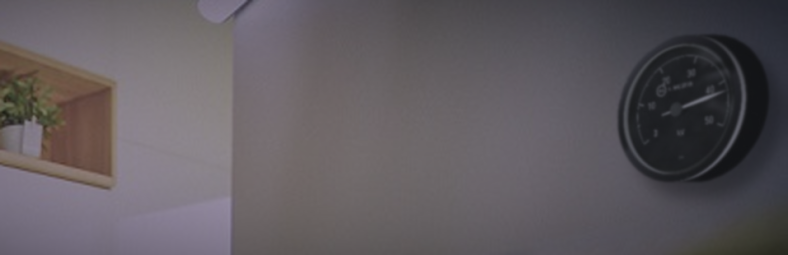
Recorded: 42.5,kV
